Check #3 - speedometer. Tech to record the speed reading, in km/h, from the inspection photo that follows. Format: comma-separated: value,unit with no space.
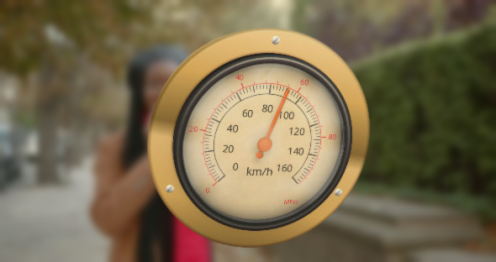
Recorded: 90,km/h
